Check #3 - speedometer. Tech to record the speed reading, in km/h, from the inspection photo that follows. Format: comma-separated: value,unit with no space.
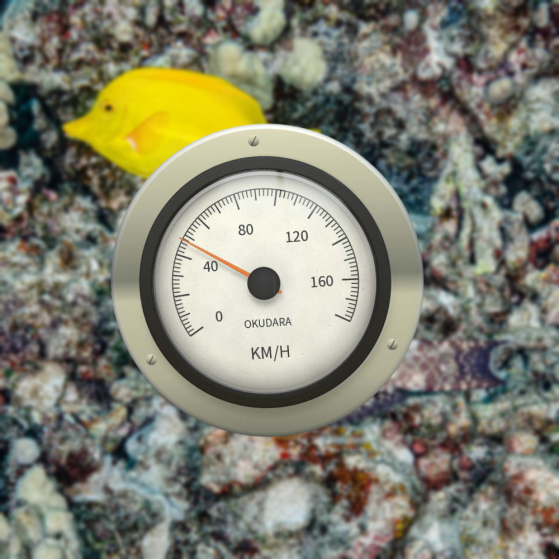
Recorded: 48,km/h
